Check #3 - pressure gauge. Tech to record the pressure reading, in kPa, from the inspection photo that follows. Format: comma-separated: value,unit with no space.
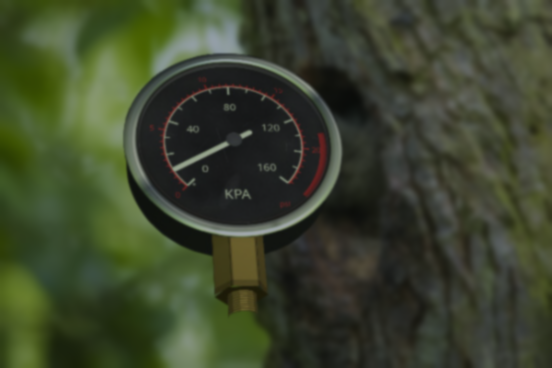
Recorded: 10,kPa
